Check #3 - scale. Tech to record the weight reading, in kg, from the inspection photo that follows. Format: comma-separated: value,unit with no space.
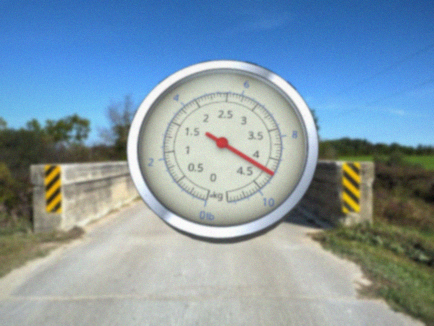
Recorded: 4.25,kg
